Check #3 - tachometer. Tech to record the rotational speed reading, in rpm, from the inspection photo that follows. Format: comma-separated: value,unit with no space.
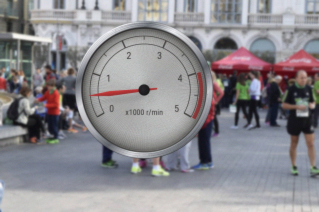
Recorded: 500,rpm
